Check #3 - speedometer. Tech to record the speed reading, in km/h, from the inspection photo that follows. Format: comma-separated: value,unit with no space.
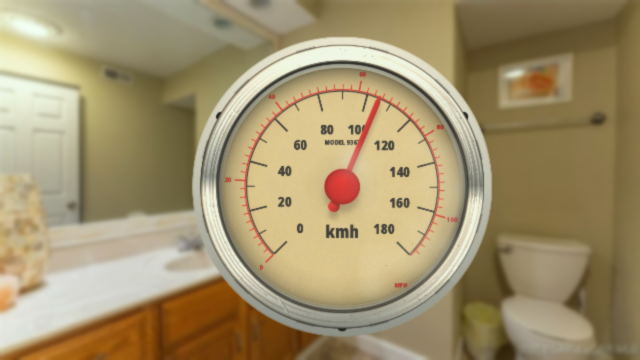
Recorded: 105,km/h
